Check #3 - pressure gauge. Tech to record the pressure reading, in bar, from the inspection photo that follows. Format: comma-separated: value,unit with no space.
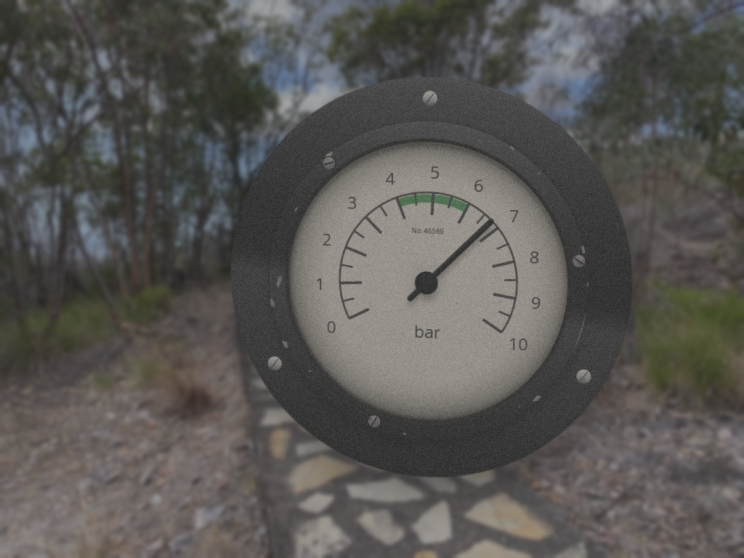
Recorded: 6.75,bar
